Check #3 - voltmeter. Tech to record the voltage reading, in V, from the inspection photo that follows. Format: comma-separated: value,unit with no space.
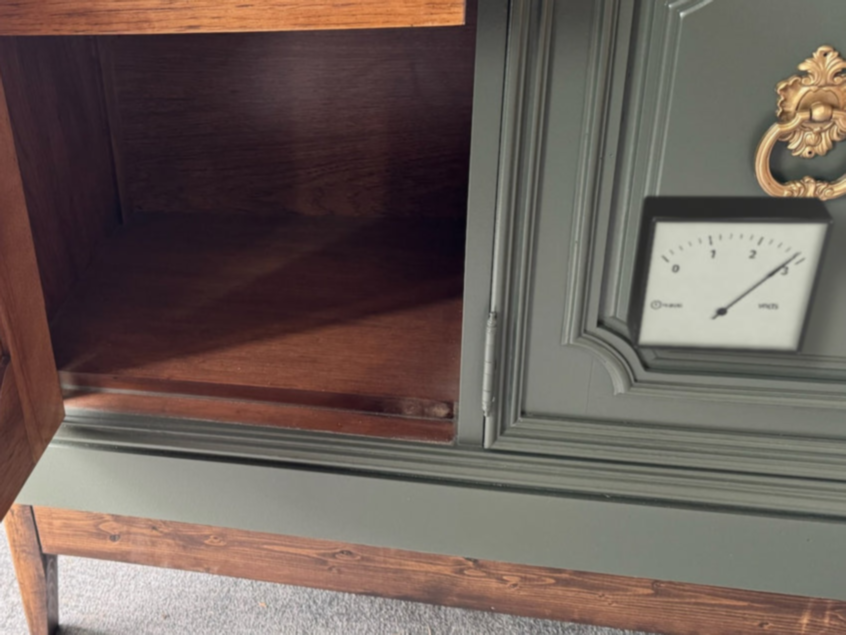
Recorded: 2.8,V
